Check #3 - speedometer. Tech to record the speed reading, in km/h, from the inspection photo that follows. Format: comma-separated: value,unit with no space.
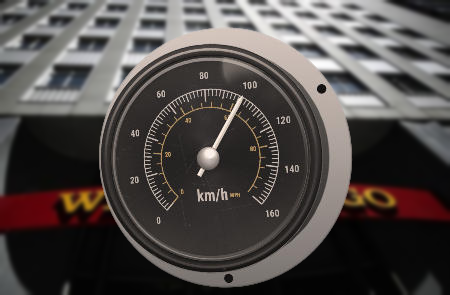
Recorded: 100,km/h
